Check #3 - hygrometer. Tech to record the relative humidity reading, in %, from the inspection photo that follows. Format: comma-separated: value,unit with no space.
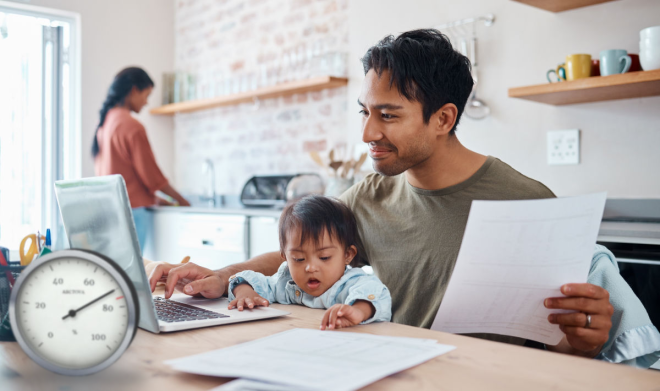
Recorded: 72,%
